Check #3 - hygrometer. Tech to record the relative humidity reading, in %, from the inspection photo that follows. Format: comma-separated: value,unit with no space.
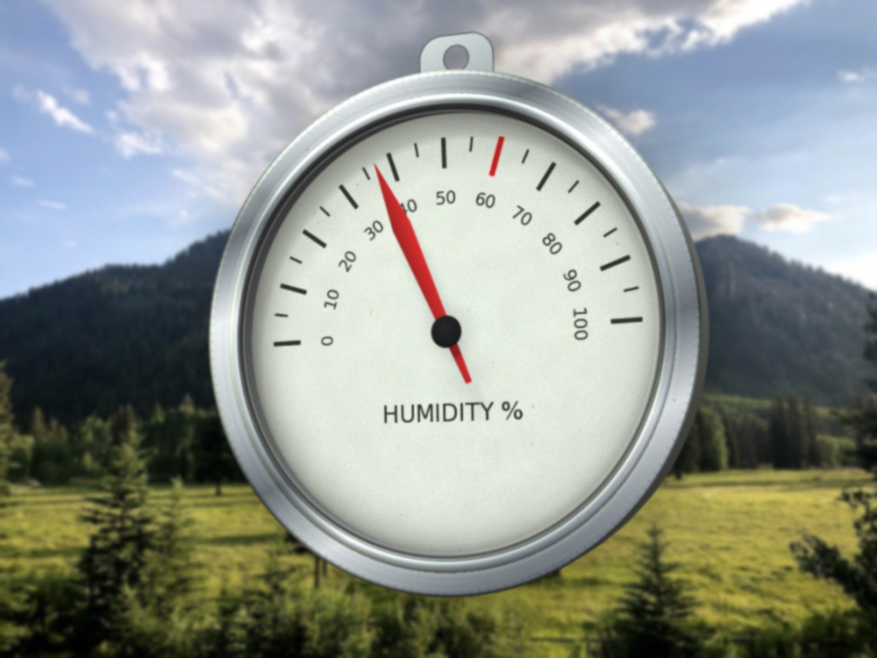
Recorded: 37.5,%
